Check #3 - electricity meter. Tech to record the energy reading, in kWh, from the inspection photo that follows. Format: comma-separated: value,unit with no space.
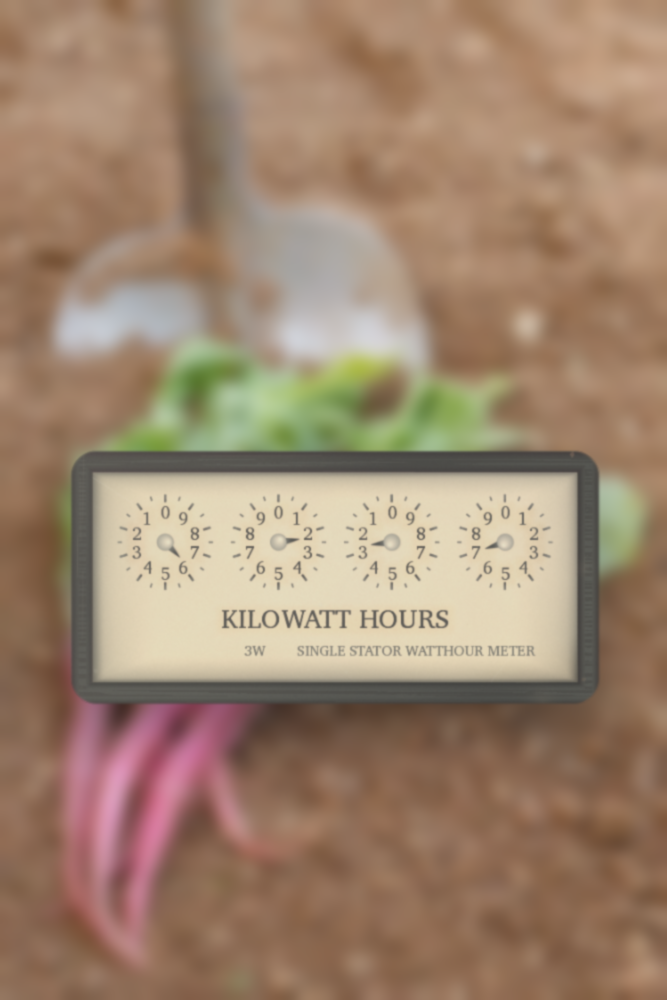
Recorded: 6227,kWh
